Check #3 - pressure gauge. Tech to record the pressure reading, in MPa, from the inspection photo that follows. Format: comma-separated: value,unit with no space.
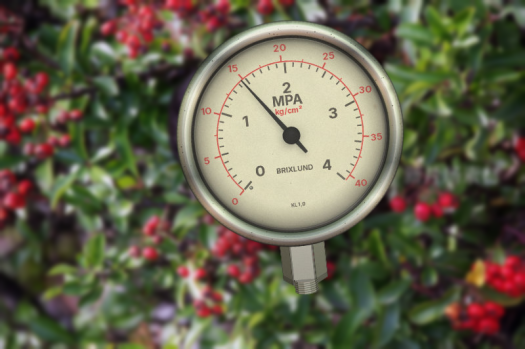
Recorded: 1.45,MPa
